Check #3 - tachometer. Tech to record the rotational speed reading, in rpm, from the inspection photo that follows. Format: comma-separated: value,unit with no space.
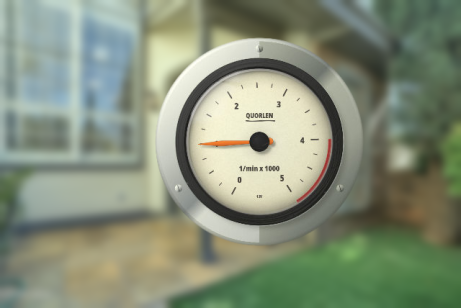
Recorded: 1000,rpm
